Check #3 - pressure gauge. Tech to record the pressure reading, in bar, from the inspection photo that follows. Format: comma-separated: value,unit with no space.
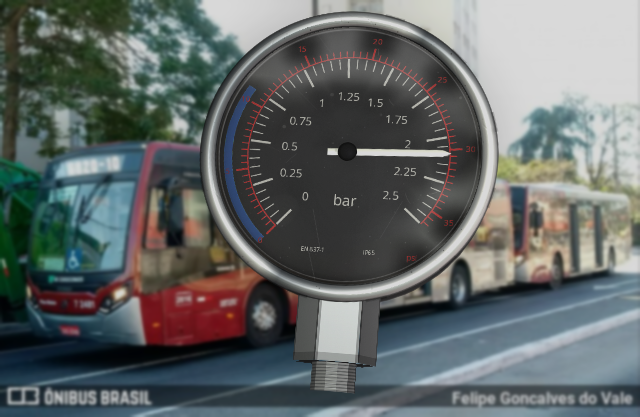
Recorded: 2.1,bar
